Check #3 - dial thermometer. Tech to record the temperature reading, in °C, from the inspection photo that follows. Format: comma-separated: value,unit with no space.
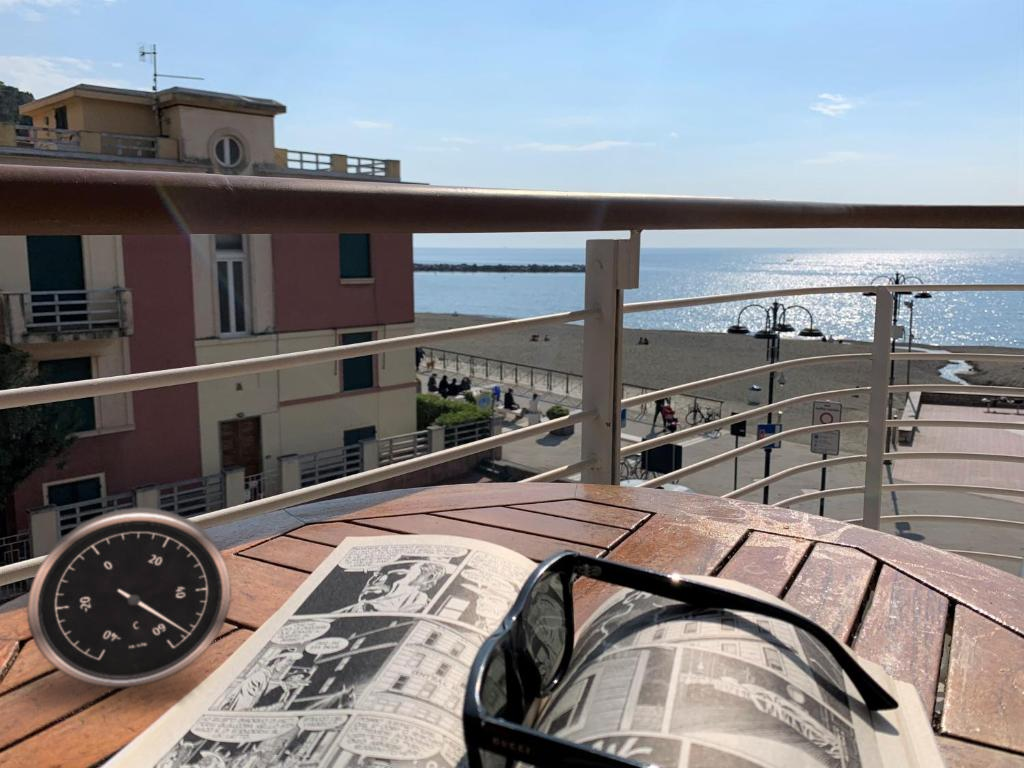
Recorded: 54,°C
